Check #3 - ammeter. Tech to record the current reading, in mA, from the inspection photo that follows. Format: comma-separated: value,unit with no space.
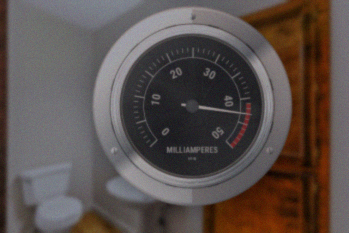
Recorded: 43,mA
